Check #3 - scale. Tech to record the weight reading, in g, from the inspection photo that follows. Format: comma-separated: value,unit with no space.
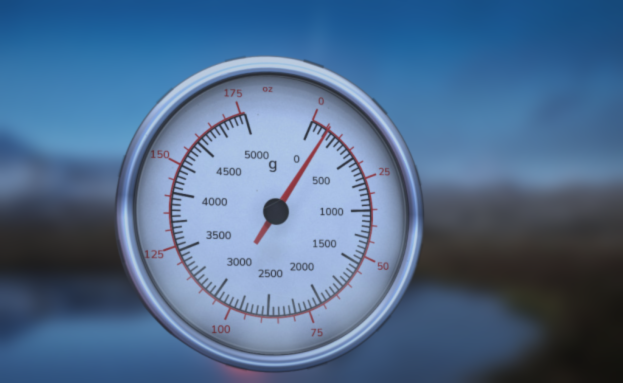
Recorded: 150,g
